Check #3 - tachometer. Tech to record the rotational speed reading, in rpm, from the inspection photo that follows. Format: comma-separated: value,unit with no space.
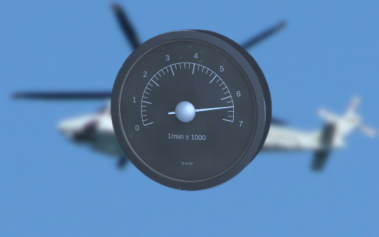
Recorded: 6400,rpm
